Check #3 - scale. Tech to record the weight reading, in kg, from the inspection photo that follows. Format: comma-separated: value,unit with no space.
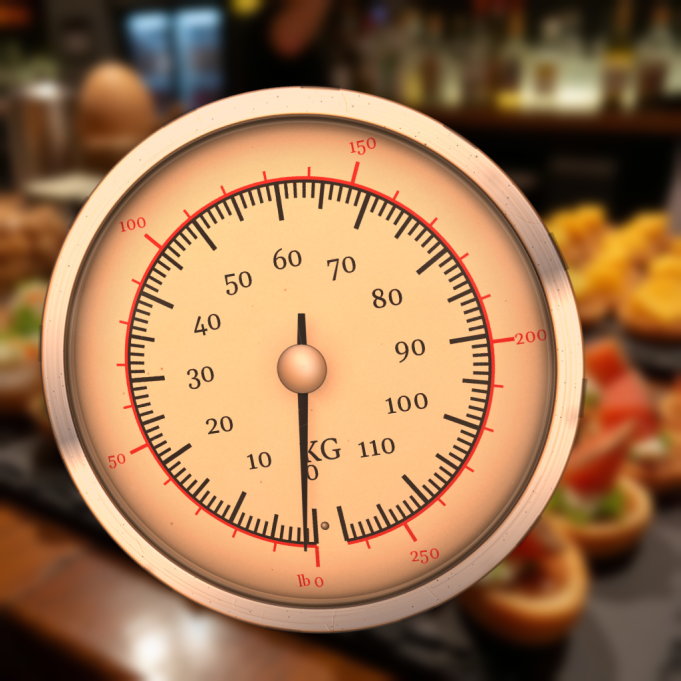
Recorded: 1,kg
